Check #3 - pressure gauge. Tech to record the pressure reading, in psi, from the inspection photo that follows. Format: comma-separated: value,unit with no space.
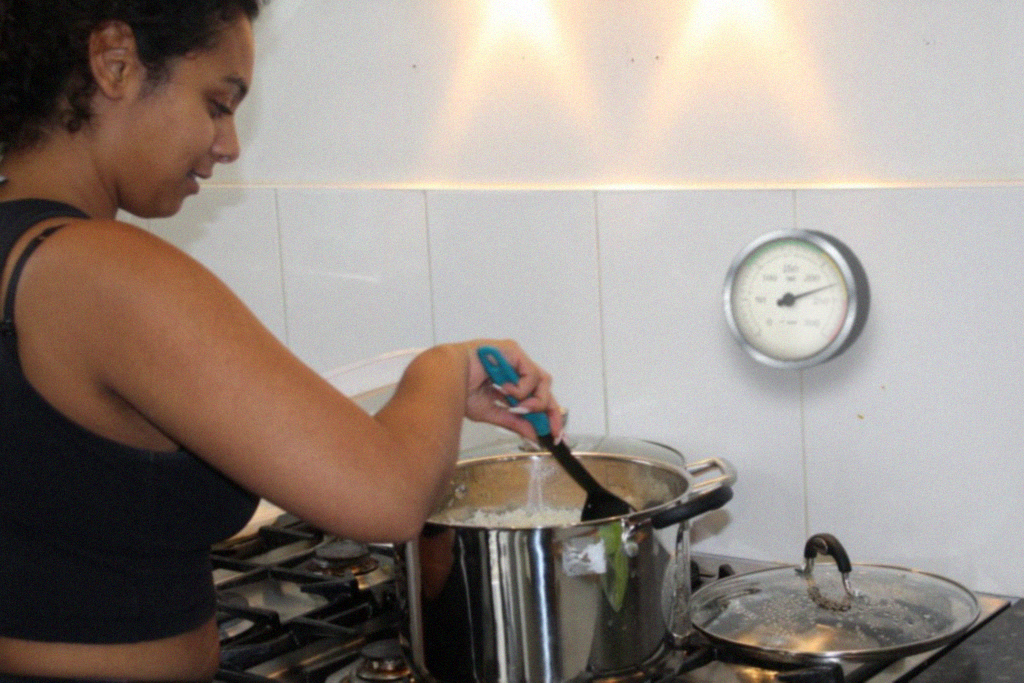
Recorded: 230,psi
